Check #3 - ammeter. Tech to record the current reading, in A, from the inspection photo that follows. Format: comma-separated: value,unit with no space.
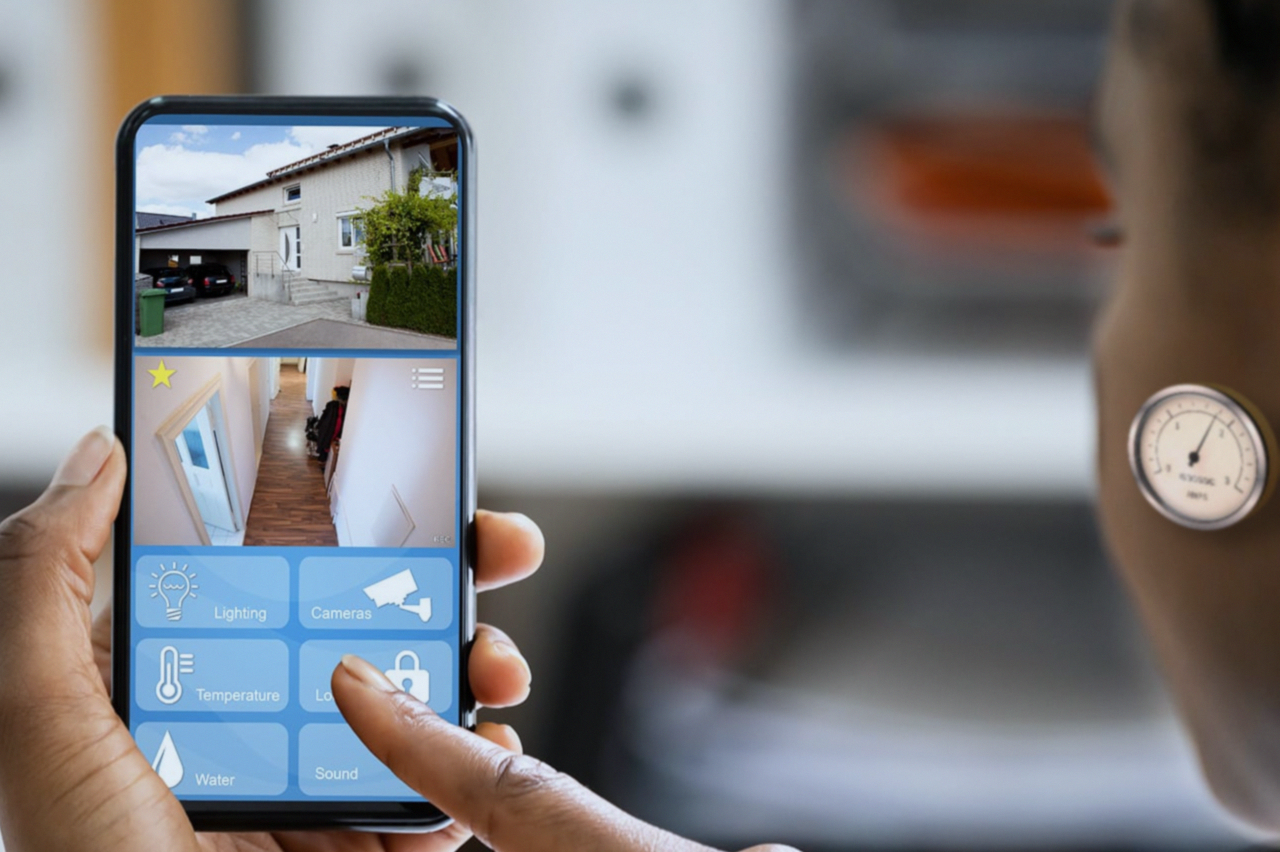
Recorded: 1.8,A
